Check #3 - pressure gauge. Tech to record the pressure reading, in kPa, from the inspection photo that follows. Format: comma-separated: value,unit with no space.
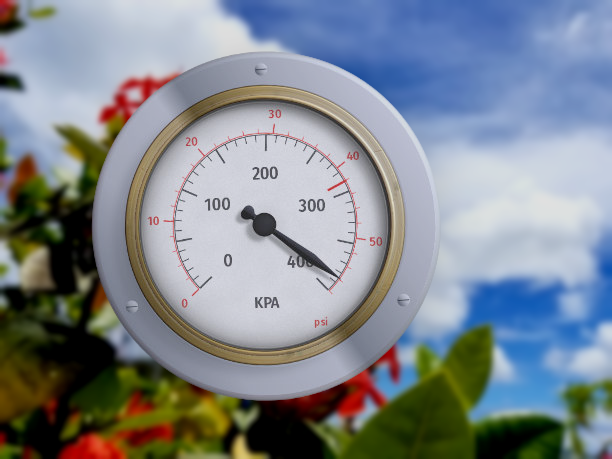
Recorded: 385,kPa
